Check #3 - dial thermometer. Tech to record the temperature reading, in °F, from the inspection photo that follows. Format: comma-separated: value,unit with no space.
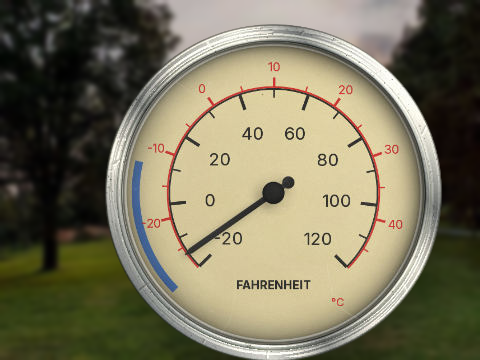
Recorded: -15,°F
